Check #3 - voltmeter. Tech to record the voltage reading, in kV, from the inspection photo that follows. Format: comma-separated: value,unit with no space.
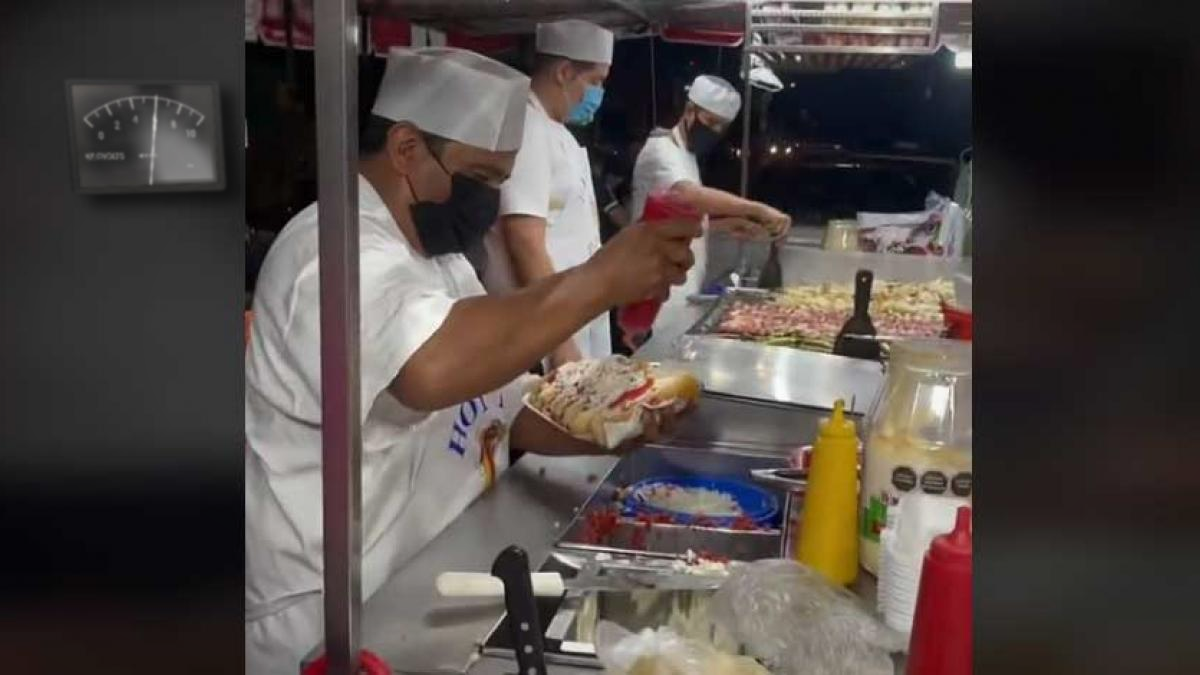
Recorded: 6,kV
